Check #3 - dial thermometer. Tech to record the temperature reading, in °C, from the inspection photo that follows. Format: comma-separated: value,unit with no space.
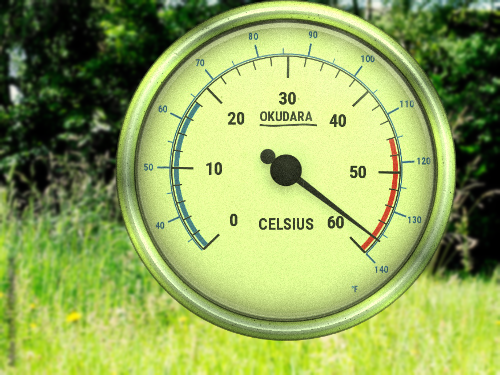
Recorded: 58,°C
